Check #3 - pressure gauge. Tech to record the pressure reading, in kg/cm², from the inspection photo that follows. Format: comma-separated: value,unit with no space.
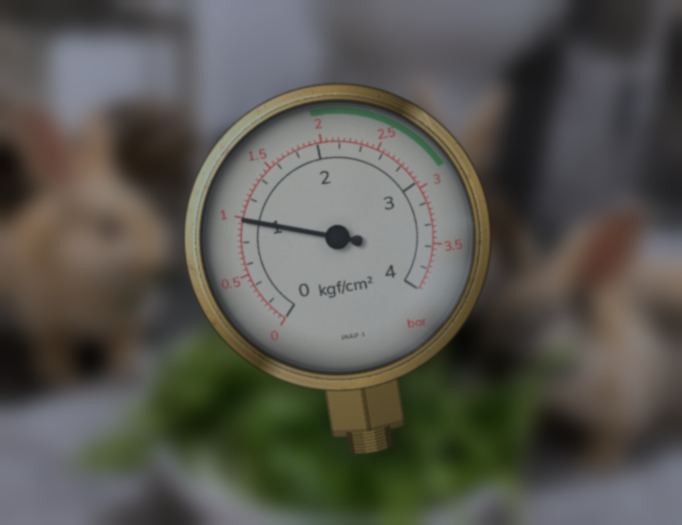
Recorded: 1,kg/cm²
